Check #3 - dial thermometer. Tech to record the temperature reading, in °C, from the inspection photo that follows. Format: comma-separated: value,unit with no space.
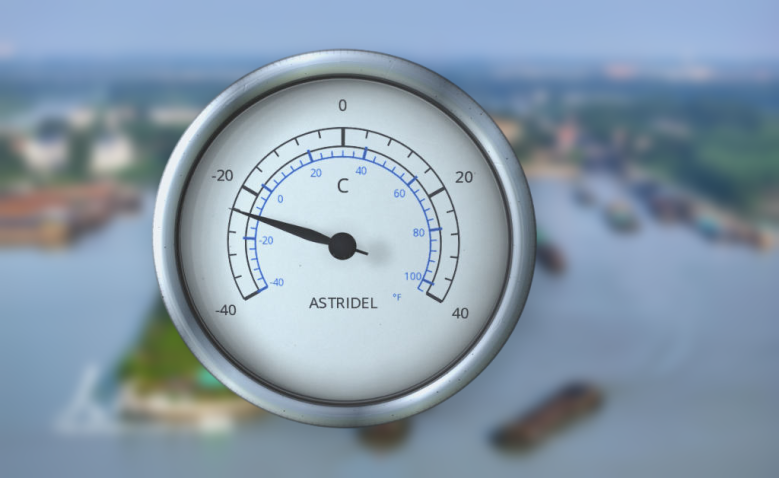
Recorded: -24,°C
